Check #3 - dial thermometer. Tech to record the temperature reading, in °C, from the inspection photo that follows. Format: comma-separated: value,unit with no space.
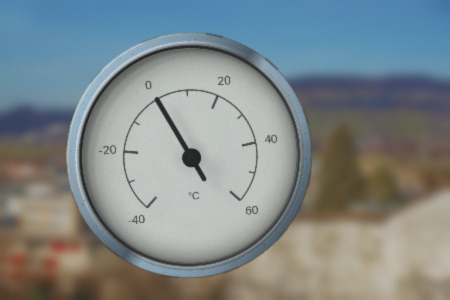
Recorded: 0,°C
